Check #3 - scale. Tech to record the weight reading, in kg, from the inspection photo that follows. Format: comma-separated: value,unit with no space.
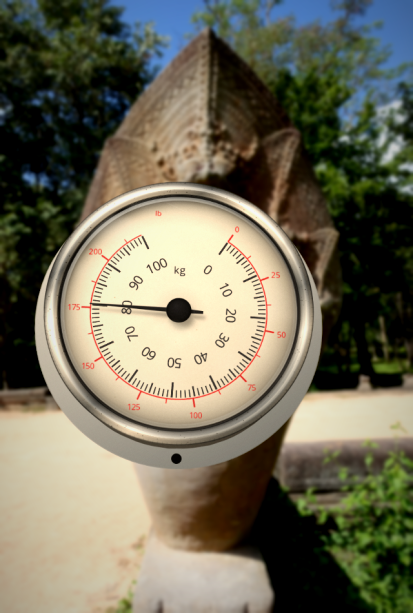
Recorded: 80,kg
